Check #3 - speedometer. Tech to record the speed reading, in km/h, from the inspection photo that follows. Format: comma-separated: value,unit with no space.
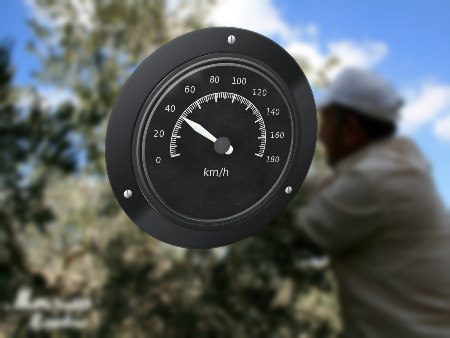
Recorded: 40,km/h
